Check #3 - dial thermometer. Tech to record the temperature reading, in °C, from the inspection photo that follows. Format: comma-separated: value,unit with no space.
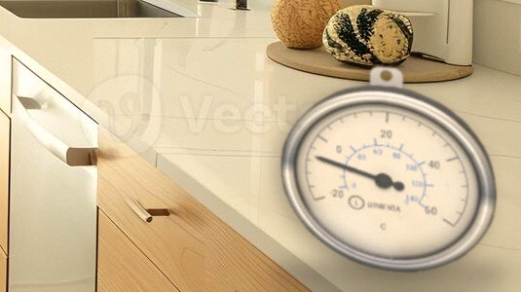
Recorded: -6,°C
